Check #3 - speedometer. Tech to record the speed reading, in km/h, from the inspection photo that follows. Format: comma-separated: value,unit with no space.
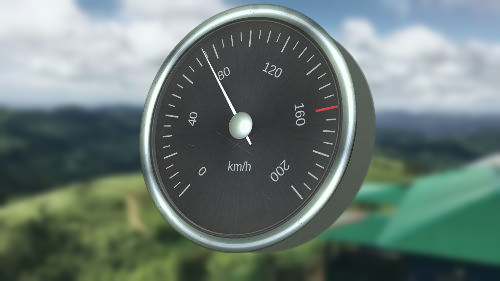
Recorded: 75,km/h
